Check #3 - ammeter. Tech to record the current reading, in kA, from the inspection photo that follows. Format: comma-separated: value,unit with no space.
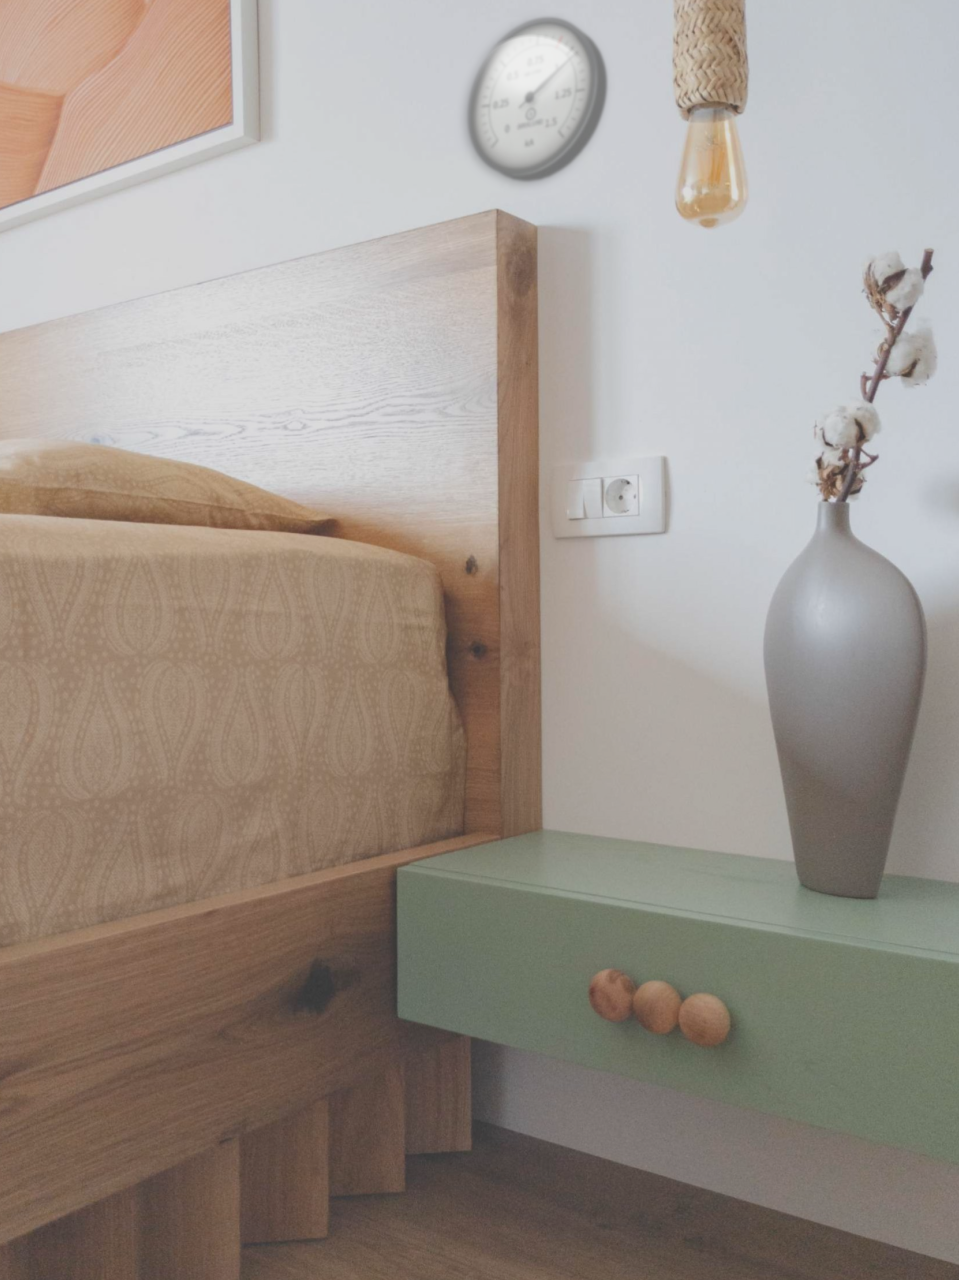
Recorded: 1.05,kA
